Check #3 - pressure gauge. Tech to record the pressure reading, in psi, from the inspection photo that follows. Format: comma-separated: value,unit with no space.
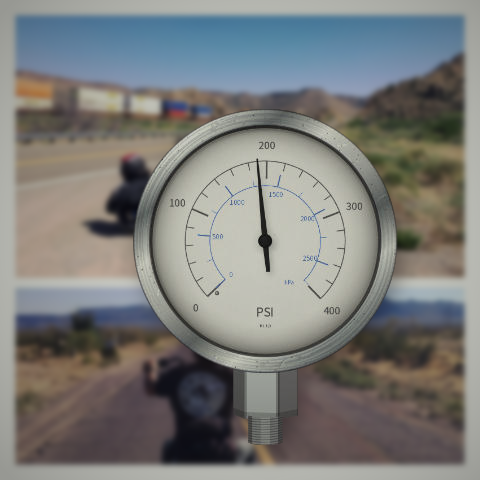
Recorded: 190,psi
